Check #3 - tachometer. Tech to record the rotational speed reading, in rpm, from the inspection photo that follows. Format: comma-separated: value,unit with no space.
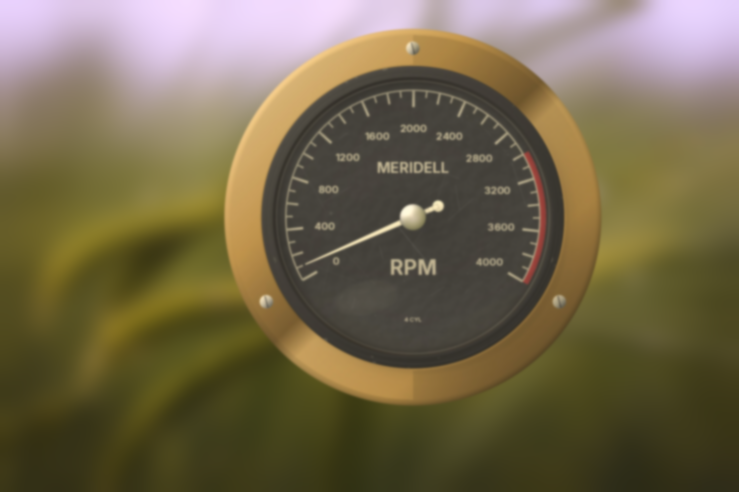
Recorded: 100,rpm
